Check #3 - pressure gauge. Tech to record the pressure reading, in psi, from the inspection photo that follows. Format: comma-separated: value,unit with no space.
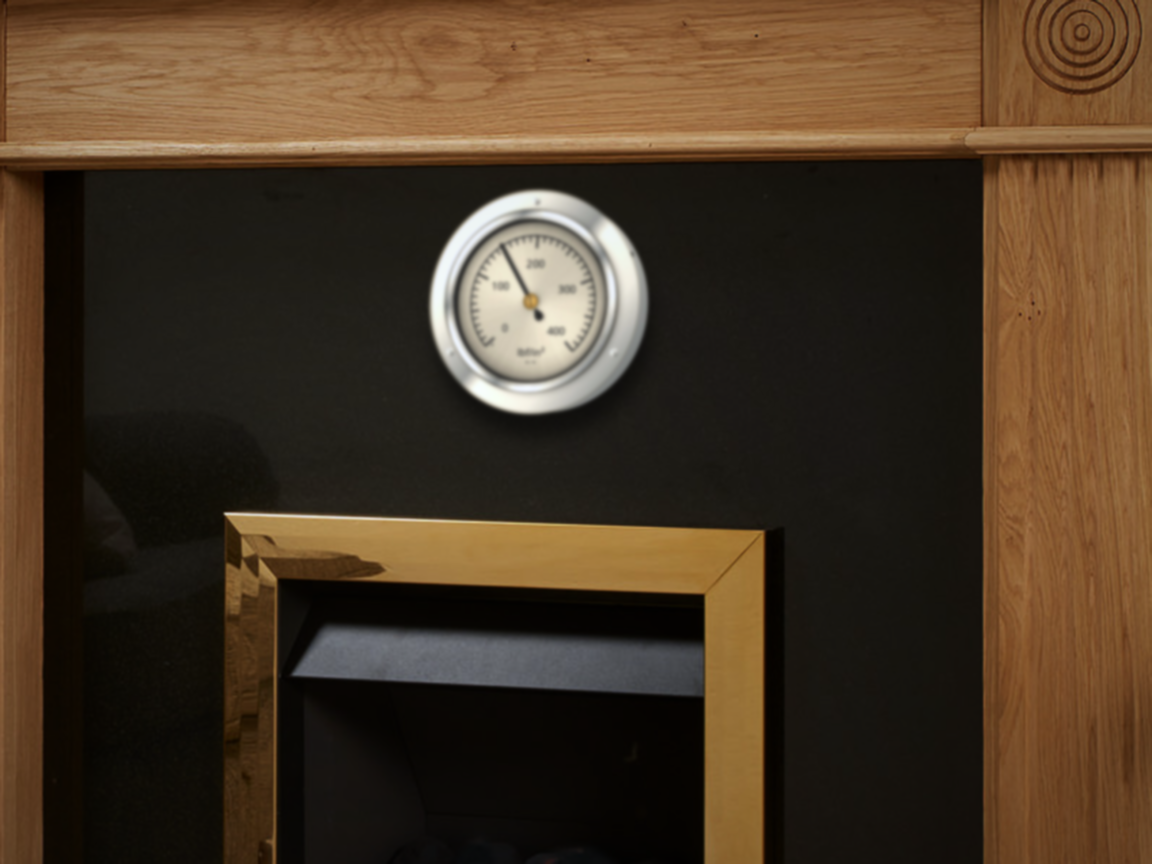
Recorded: 150,psi
